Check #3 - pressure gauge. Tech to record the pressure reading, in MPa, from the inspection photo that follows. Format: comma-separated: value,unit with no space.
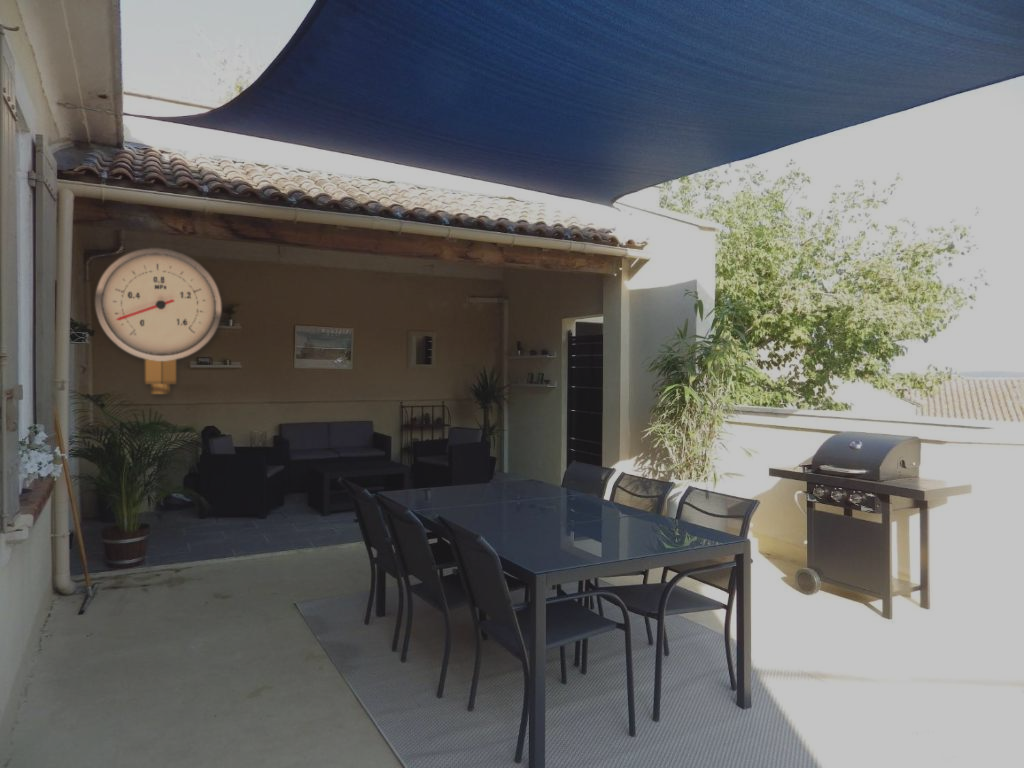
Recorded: 0.15,MPa
